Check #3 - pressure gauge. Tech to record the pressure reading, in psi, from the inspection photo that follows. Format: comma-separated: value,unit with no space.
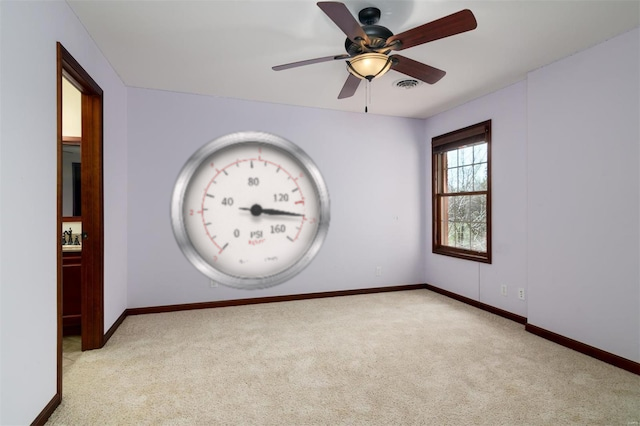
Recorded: 140,psi
